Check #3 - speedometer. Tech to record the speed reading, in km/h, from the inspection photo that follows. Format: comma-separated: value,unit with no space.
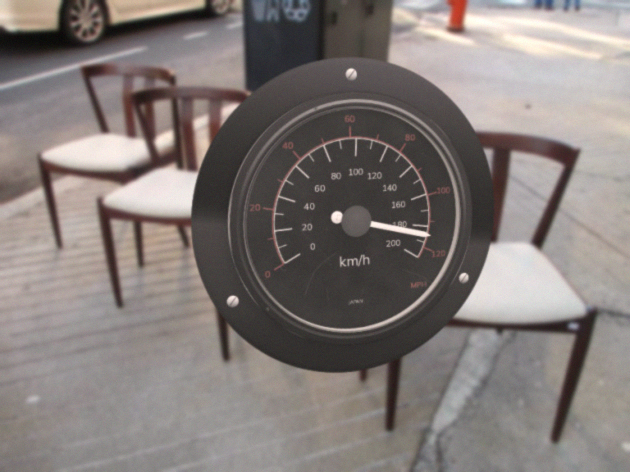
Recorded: 185,km/h
